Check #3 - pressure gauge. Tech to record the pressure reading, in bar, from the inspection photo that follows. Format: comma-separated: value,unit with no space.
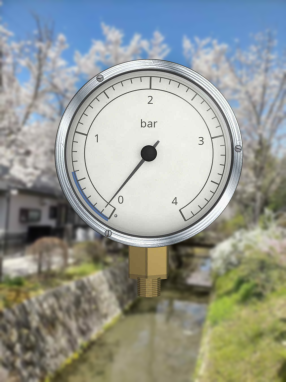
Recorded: 0.1,bar
